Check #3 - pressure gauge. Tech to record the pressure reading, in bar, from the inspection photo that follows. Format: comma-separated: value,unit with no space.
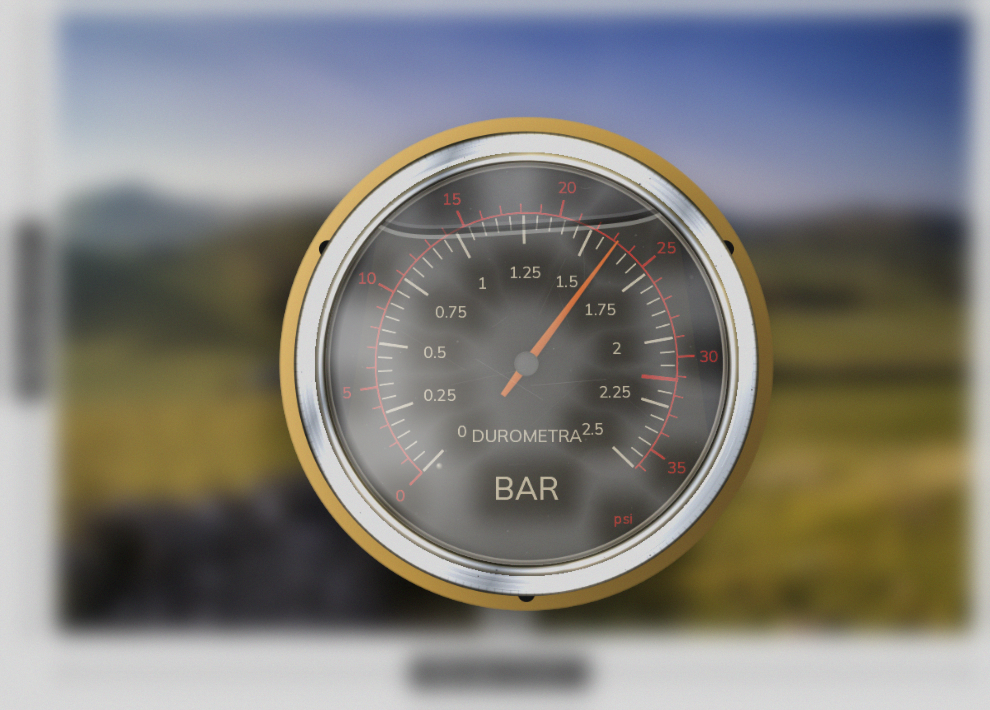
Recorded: 1.6,bar
